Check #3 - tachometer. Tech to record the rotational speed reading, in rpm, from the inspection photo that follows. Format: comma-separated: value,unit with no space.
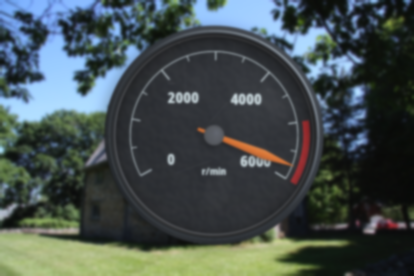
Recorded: 5750,rpm
